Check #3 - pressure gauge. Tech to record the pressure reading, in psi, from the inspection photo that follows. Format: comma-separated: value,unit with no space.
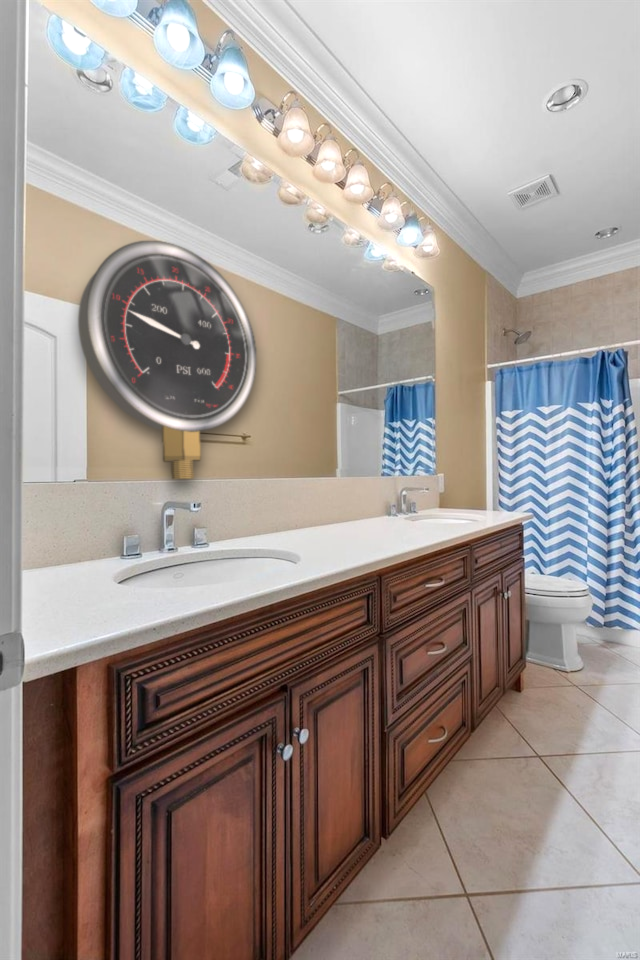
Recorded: 125,psi
